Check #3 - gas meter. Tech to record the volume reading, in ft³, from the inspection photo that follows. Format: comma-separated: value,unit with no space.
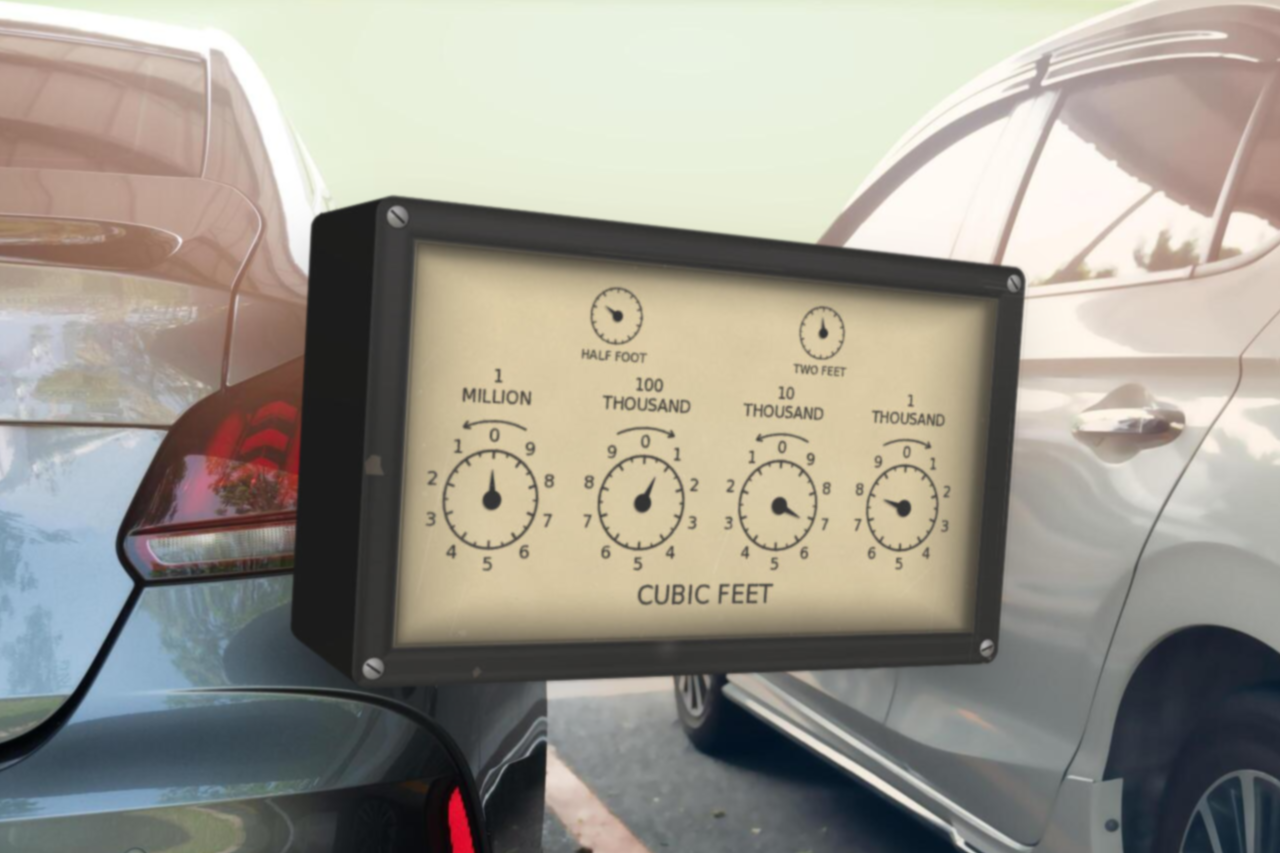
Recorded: 6800,ft³
